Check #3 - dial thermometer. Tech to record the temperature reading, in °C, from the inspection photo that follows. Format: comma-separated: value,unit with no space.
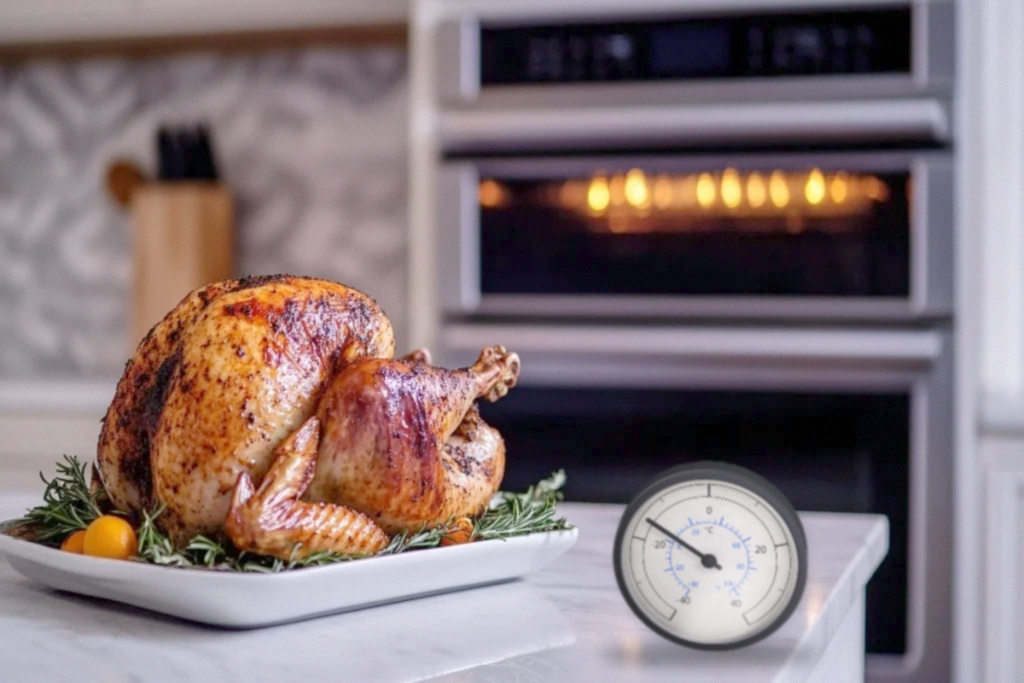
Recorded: -15,°C
